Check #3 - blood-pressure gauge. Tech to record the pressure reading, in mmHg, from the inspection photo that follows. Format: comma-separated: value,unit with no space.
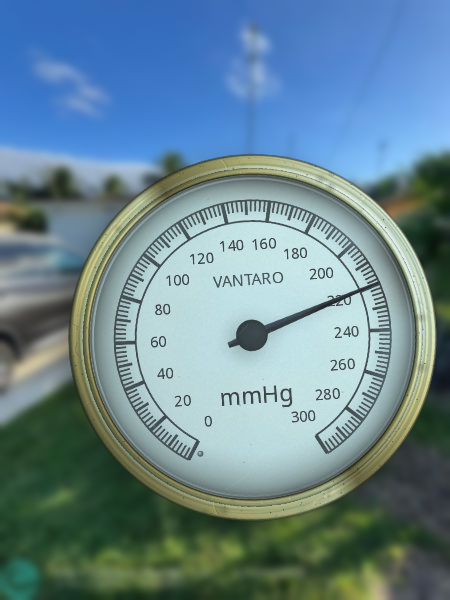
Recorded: 220,mmHg
